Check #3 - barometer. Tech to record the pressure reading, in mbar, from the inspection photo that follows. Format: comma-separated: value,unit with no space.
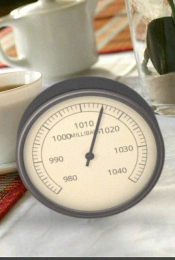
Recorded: 1015,mbar
